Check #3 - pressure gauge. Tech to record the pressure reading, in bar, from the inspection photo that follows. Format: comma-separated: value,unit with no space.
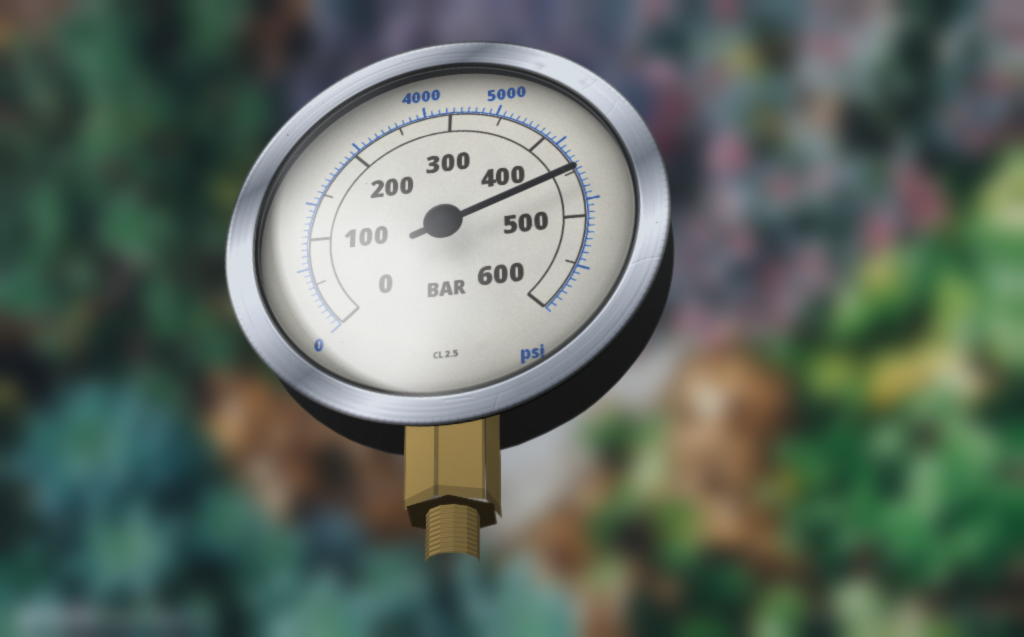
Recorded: 450,bar
